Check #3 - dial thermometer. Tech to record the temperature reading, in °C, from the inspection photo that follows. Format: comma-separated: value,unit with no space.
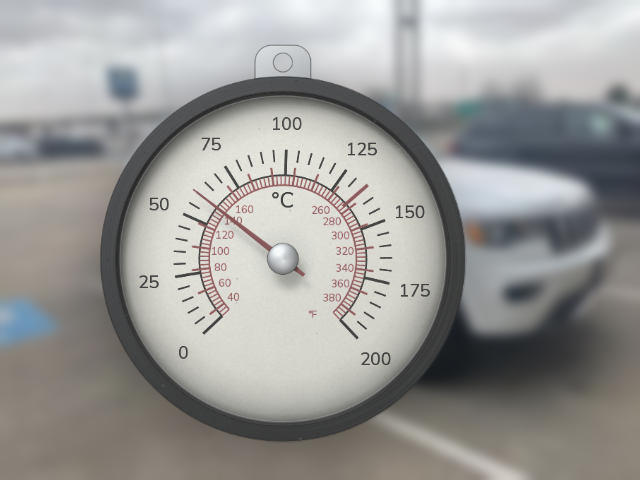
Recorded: 60,°C
